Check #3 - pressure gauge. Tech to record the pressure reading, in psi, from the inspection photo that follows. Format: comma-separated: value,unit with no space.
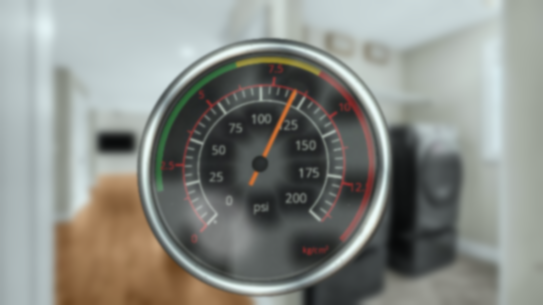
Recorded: 120,psi
